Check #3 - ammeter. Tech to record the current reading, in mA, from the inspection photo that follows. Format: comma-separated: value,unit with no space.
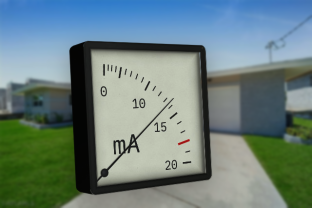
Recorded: 13.5,mA
